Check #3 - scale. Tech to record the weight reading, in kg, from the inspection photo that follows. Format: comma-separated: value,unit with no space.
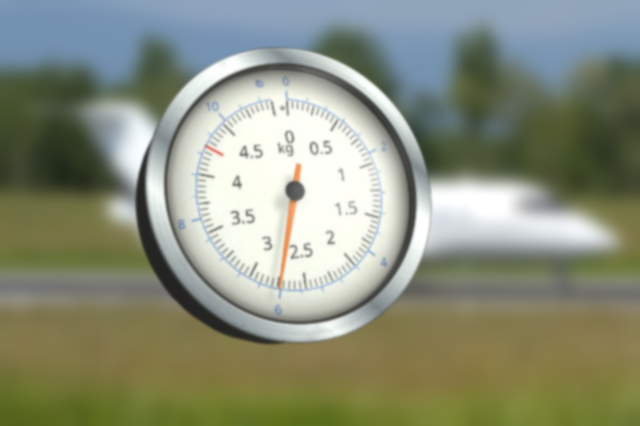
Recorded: 2.75,kg
